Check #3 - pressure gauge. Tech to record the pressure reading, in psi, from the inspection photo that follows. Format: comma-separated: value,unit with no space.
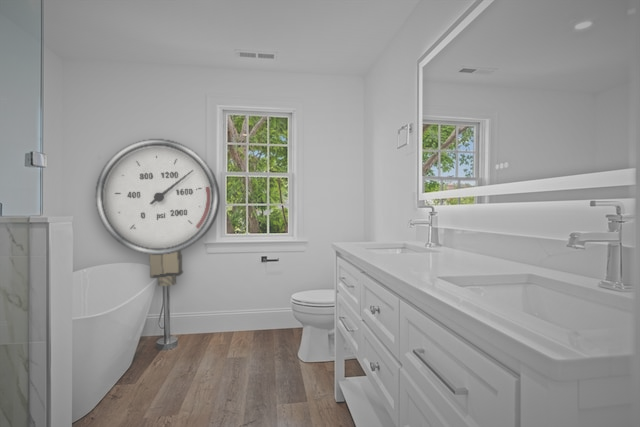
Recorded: 1400,psi
